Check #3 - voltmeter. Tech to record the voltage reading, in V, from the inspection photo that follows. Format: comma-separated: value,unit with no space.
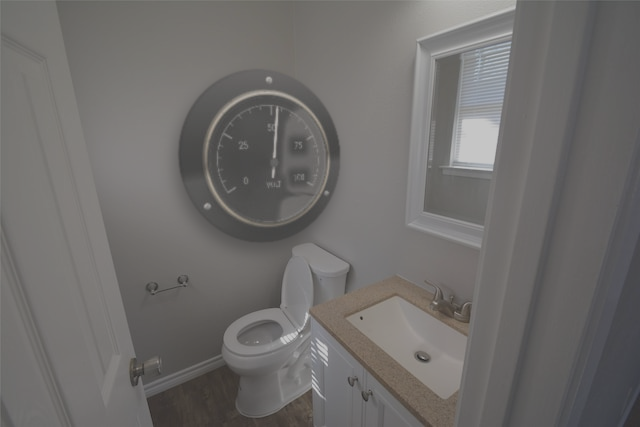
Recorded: 52.5,V
